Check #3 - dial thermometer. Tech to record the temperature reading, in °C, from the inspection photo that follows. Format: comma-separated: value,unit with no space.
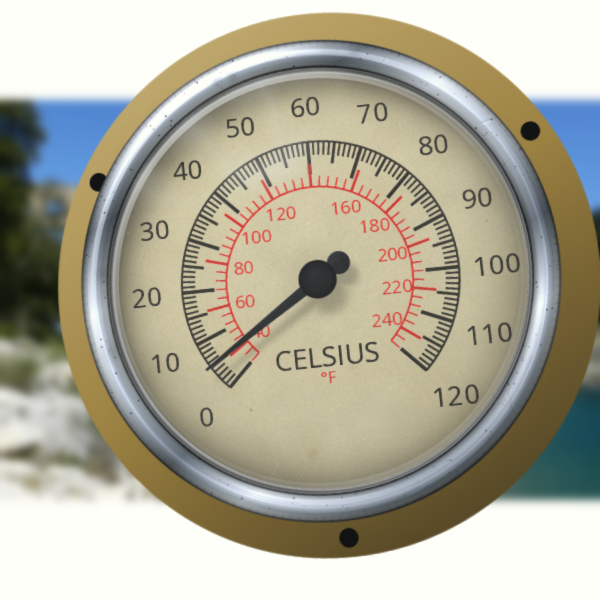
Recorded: 5,°C
